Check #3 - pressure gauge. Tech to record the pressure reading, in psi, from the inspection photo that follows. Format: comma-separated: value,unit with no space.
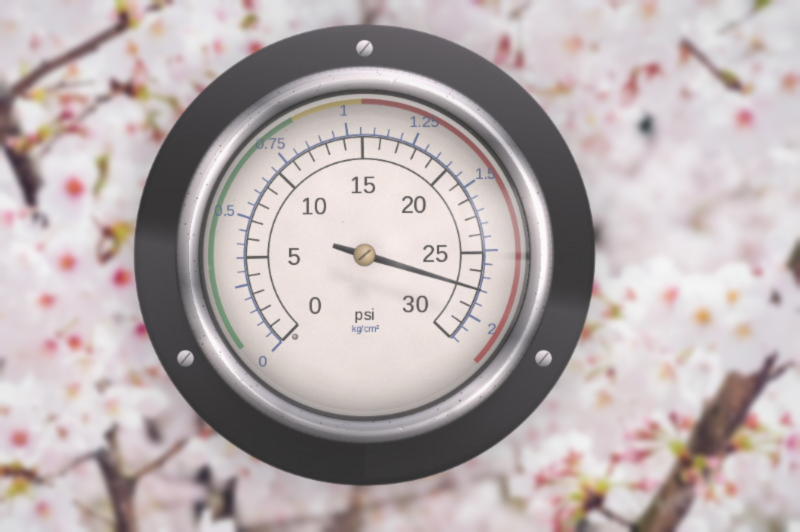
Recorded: 27,psi
